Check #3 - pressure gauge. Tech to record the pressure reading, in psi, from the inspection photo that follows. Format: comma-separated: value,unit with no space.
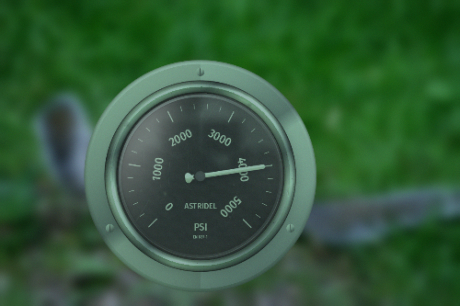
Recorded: 4000,psi
